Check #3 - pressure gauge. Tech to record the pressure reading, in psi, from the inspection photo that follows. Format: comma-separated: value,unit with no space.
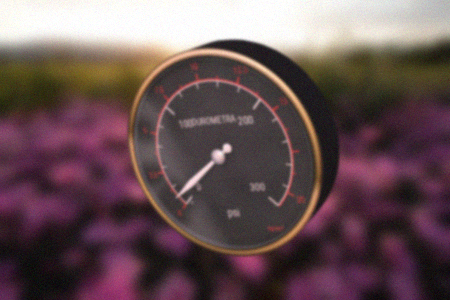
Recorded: 10,psi
